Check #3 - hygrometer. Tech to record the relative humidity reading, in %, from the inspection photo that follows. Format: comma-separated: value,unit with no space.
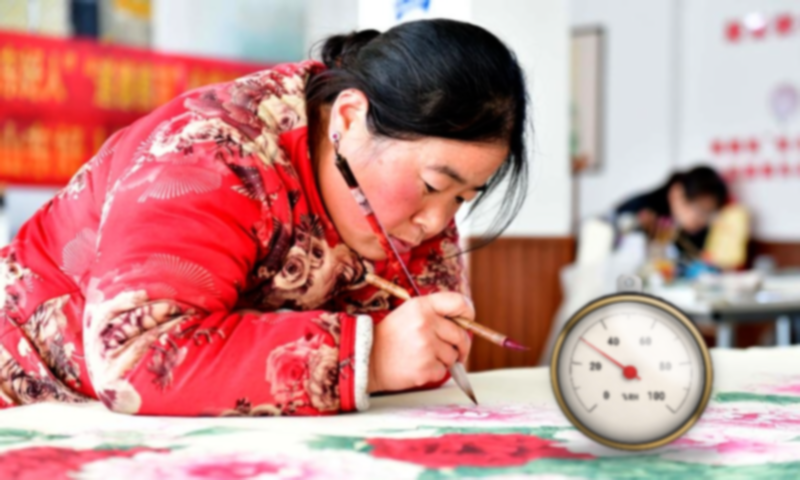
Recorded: 30,%
